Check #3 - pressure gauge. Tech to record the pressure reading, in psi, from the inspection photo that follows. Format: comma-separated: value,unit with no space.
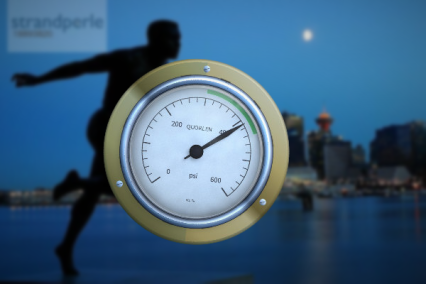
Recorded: 410,psi
